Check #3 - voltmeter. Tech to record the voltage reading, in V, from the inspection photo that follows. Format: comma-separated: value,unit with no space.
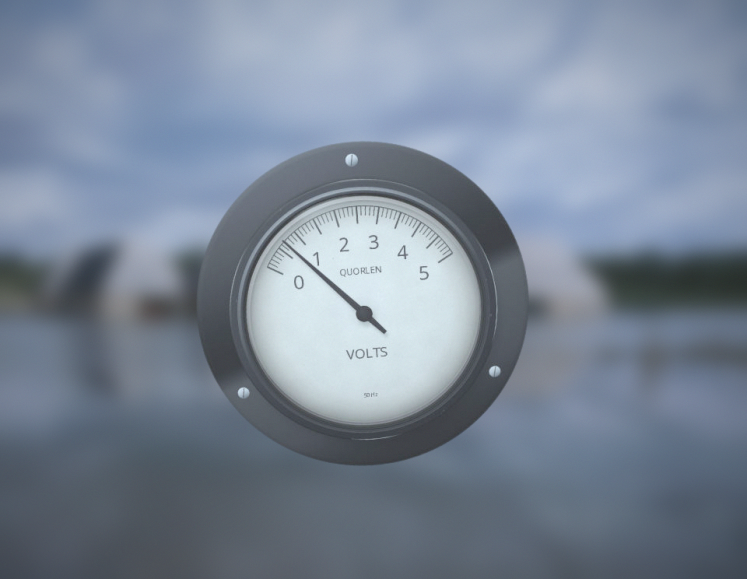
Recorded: 0.7,V
